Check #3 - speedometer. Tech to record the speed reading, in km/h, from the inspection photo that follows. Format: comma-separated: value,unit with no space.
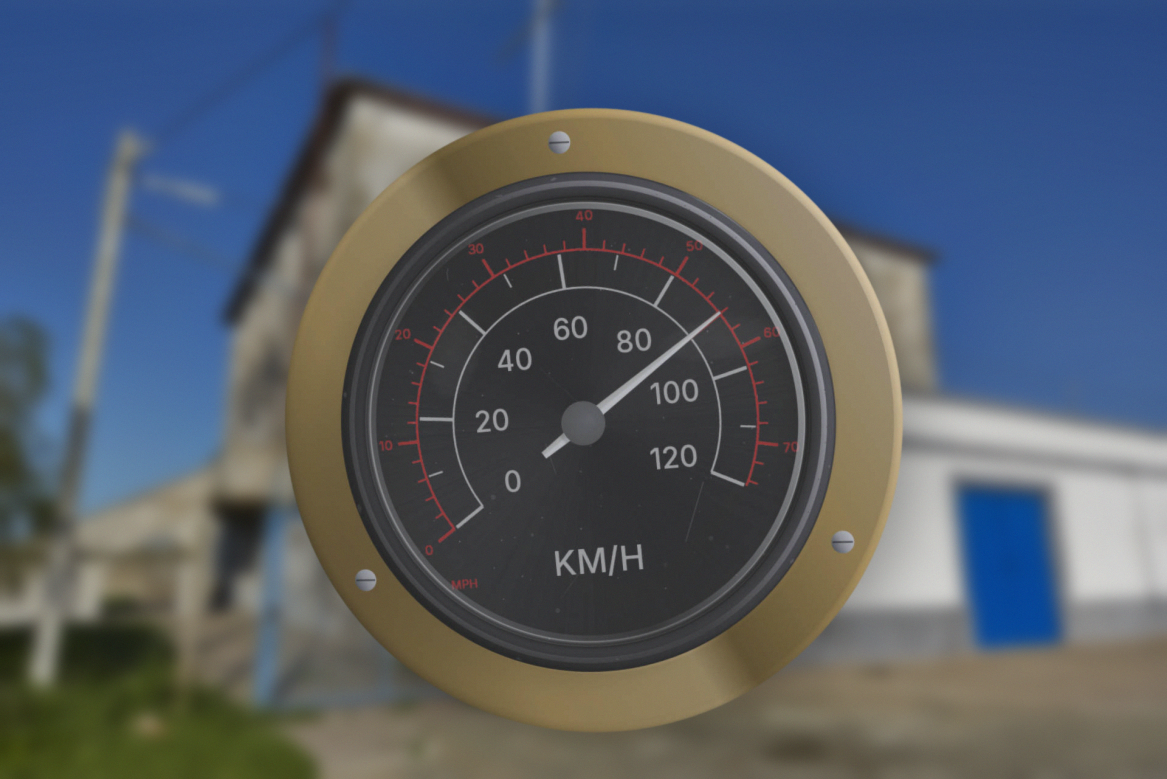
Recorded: 90,km/h
